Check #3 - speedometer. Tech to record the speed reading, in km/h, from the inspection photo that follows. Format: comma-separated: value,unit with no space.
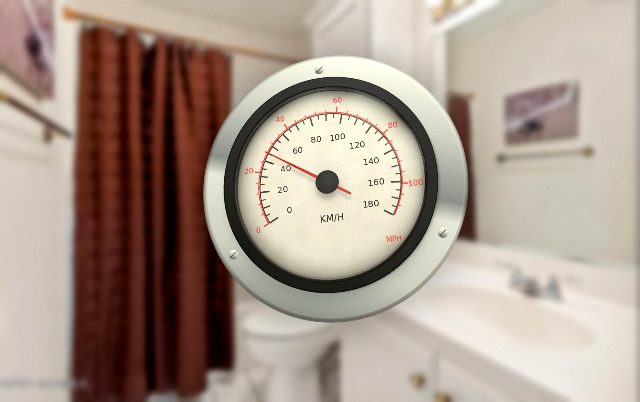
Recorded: 45,km/h
